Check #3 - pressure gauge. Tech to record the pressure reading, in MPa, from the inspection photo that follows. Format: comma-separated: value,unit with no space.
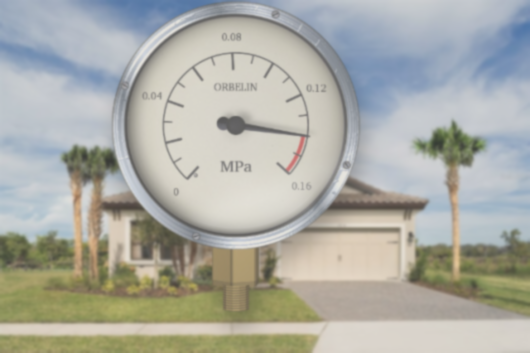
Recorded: 0.14,MPa
